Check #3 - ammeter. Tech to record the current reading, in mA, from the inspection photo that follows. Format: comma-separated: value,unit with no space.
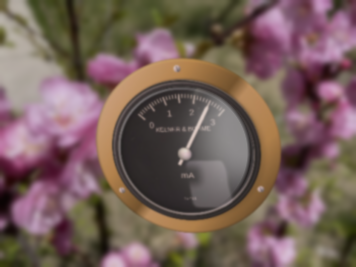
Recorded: 2.5,mA
